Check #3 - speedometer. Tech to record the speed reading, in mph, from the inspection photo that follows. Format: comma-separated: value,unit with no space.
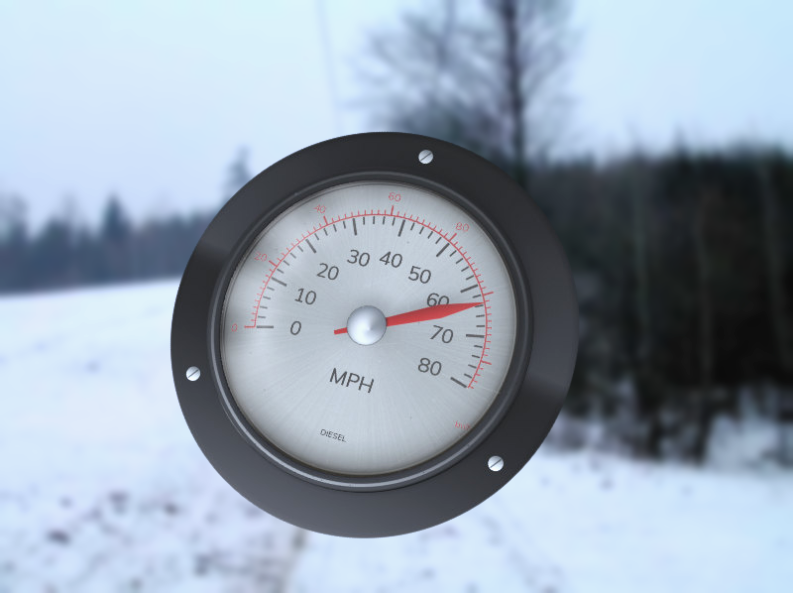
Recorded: 64,mph
